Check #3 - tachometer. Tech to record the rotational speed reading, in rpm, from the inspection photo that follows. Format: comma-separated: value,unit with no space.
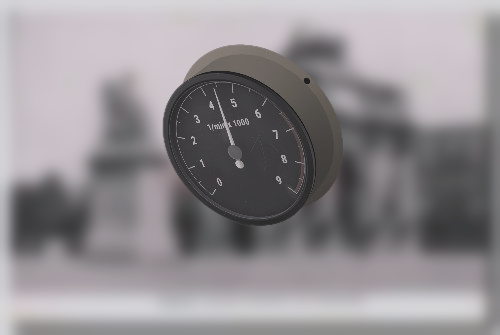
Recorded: 4500,rpm
